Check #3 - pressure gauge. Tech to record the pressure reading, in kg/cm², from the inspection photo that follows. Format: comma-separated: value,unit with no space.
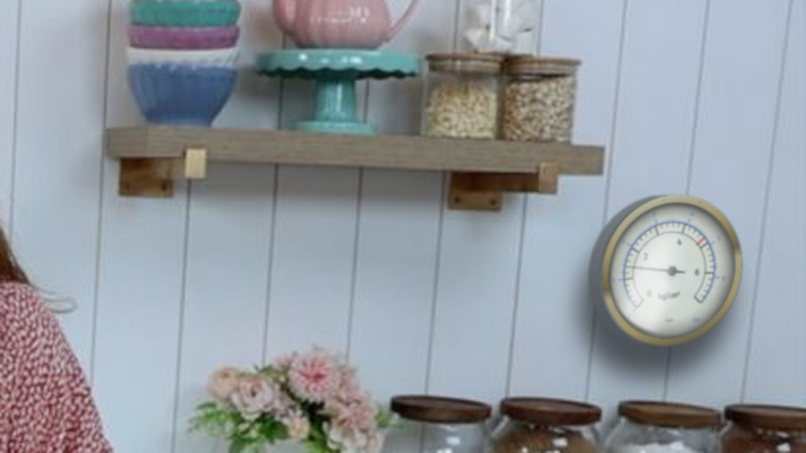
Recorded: 1.4,kg/cm²
